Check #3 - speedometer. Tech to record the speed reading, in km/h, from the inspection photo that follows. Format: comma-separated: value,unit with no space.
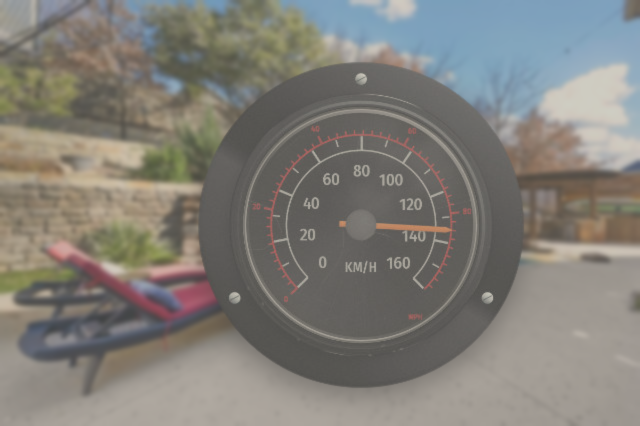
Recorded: 135,km/h
